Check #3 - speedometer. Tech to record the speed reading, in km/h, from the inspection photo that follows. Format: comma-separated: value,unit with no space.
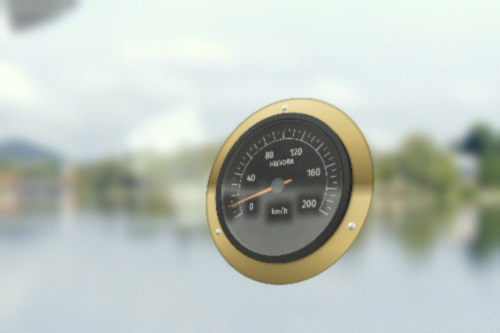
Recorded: 10,km/h
